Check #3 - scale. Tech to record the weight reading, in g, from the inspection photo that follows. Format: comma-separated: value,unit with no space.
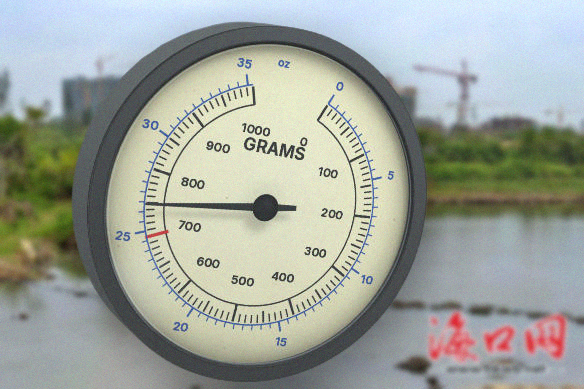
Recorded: 750,g
